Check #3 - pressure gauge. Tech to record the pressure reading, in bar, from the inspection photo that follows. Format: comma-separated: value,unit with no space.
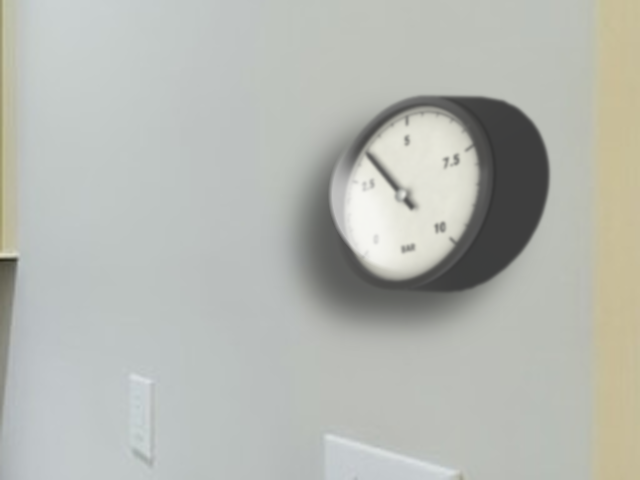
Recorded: 3.5,bar
